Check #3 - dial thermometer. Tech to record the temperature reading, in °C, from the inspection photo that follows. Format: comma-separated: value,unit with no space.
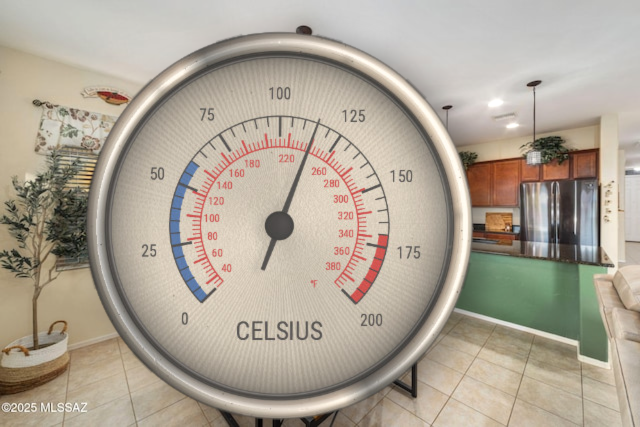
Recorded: 115,°C
